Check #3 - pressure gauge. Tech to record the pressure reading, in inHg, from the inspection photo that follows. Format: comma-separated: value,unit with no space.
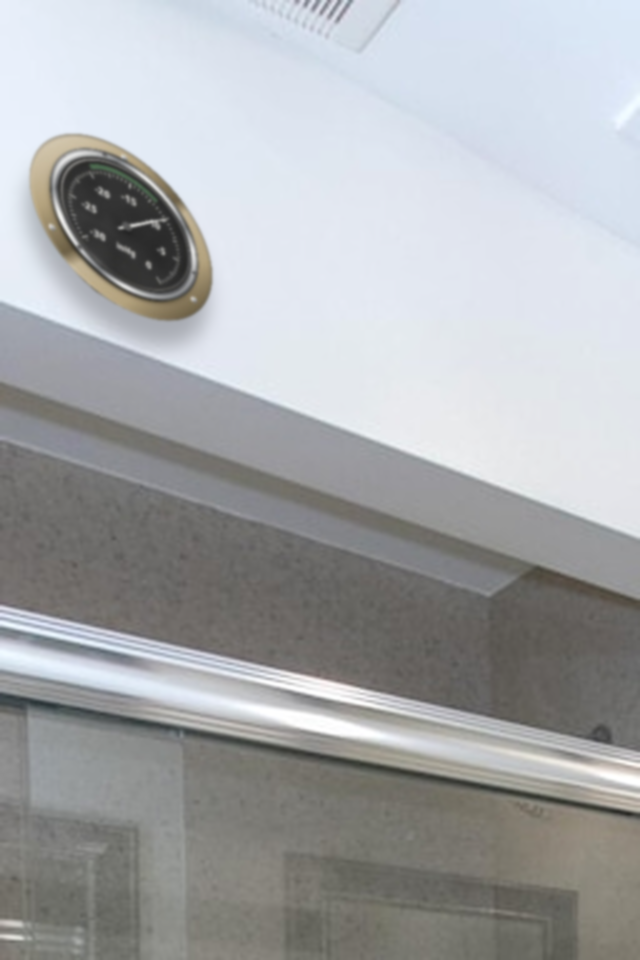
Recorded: -10,inHg
